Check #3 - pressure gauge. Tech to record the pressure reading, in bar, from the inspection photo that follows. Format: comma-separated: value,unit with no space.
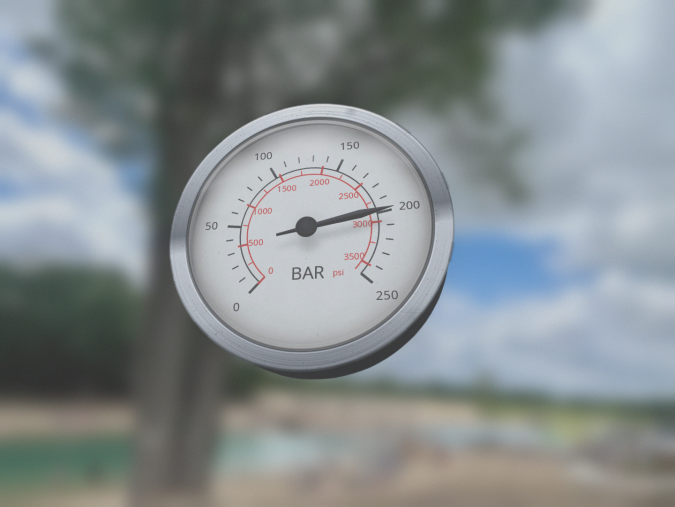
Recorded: 200,bar
